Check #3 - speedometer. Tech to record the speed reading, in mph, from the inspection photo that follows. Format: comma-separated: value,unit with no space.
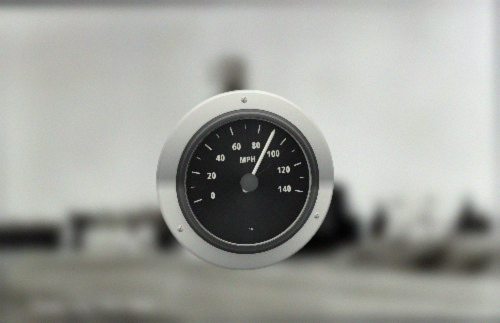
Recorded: 90,mph
